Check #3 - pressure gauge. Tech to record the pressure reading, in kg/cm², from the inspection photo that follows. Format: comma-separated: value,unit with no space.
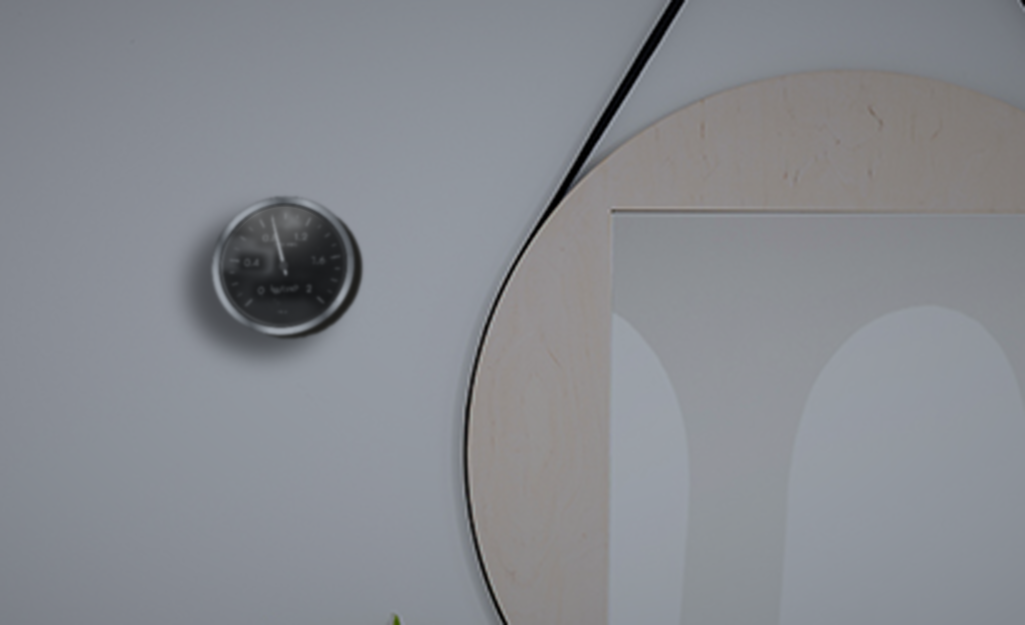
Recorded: 0.9,kg/cm²
